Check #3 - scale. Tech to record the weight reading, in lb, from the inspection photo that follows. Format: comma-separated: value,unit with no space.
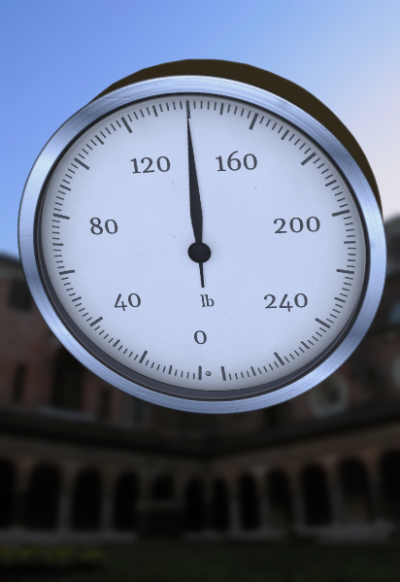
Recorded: 140,lb
